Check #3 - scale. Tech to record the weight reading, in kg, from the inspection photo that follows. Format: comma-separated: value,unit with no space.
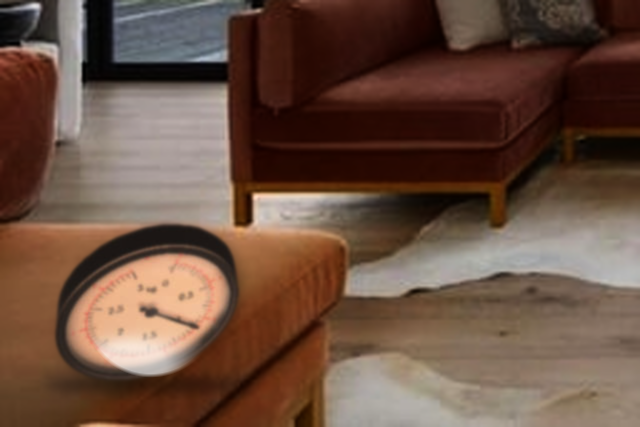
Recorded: 1,kg
